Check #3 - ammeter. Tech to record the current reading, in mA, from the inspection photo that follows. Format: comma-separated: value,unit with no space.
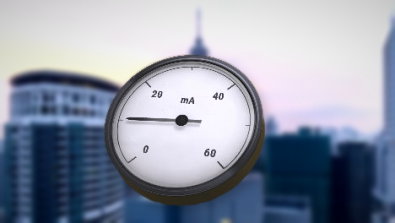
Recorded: 10,mA
